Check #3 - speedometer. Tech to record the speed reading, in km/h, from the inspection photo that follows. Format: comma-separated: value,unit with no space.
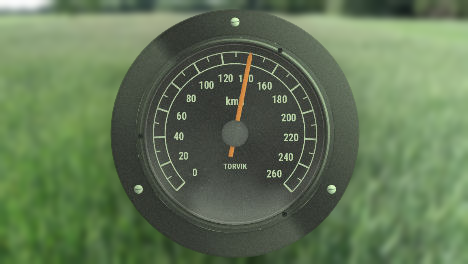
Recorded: 140,km/h
